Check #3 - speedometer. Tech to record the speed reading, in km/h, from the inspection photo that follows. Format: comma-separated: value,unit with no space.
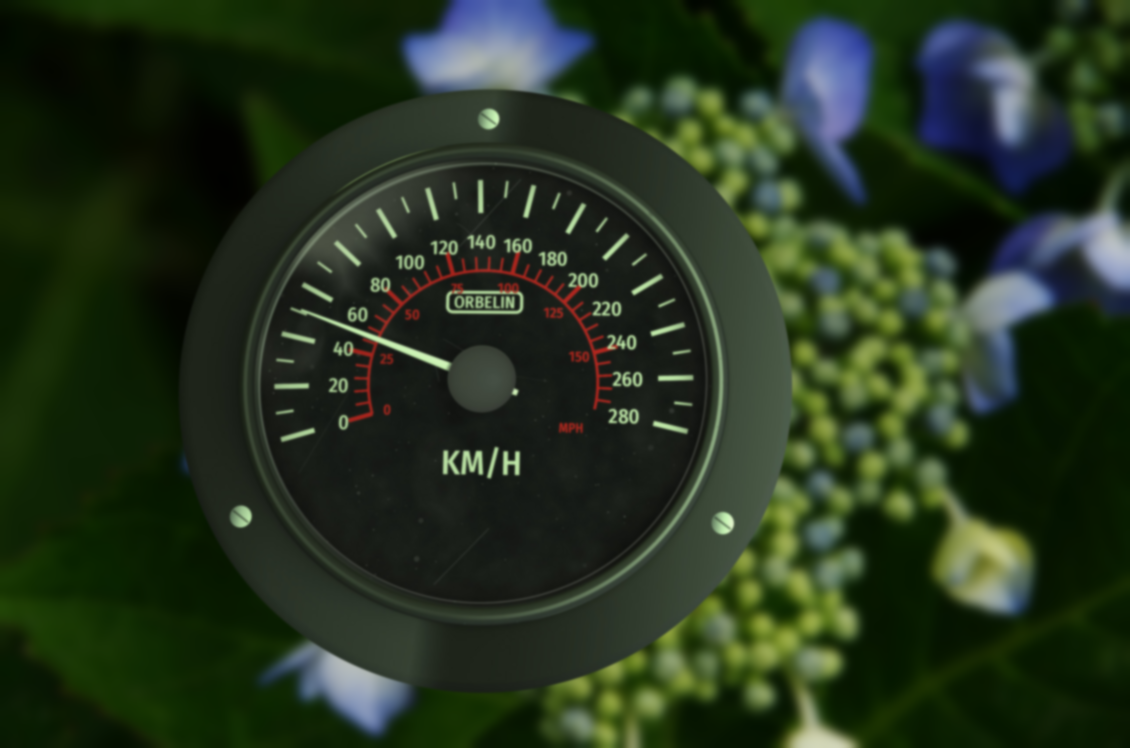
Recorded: 50,km/h
